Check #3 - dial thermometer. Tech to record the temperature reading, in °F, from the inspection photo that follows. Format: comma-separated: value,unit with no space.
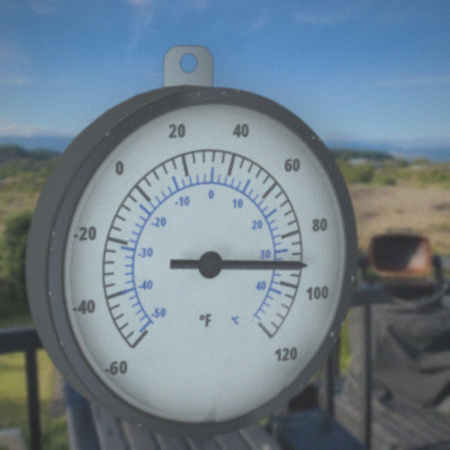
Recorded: 92,°F
